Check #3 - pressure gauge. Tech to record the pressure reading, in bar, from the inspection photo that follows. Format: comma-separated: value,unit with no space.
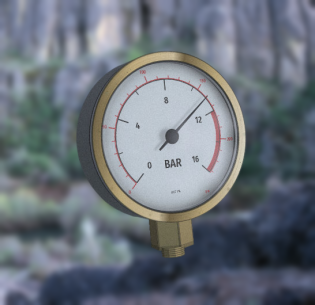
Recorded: 11,bar
